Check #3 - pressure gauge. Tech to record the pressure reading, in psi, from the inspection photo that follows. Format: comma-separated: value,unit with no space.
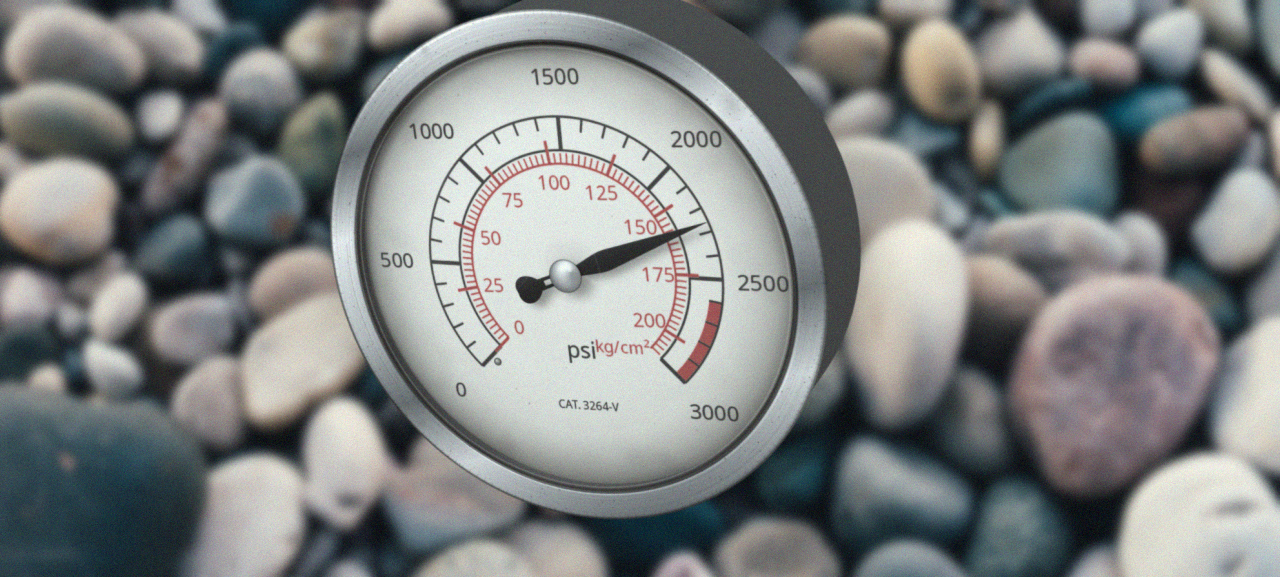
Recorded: 2250,psi
